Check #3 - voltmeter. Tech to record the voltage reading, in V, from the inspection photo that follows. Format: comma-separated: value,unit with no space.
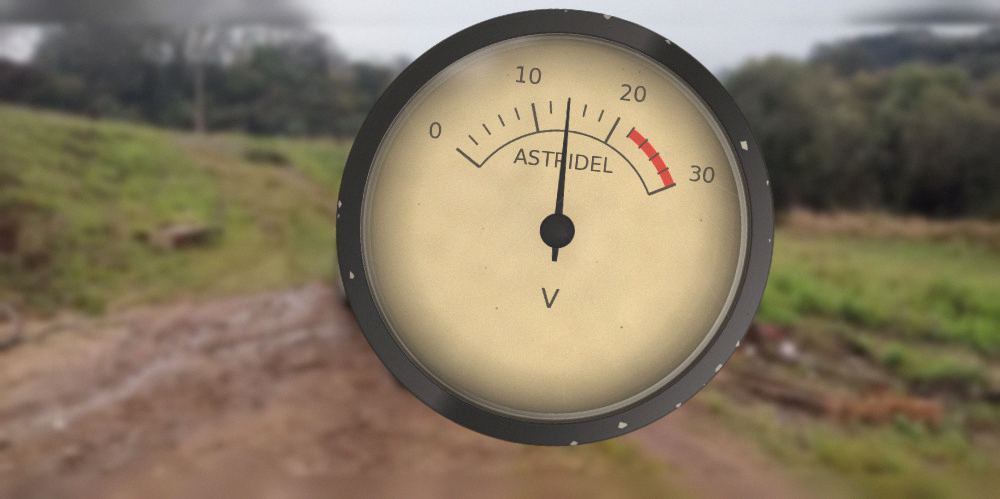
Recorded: 14,V
